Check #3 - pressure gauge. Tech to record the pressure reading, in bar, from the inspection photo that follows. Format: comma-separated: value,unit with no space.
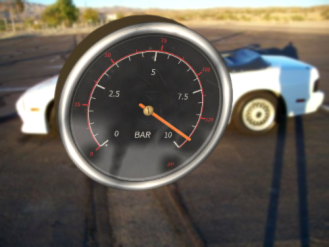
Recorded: 9.5,bar
